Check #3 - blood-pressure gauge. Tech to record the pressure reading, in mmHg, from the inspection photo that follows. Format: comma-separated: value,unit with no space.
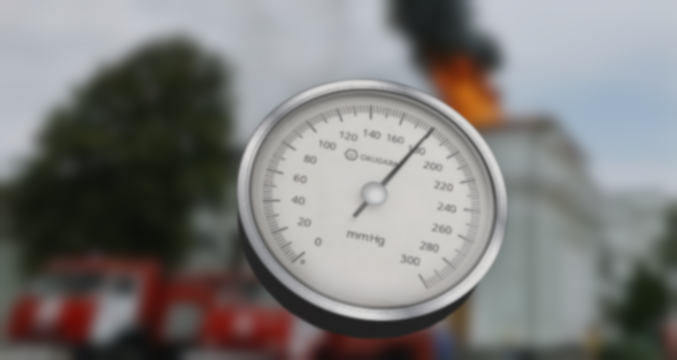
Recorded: 180,mmHg
